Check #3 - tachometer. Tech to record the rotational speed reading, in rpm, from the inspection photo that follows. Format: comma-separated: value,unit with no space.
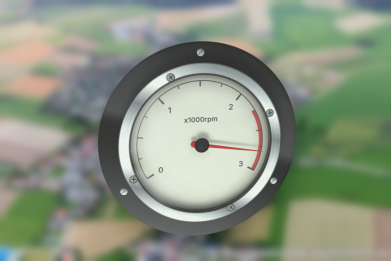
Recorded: 2750,rpm
